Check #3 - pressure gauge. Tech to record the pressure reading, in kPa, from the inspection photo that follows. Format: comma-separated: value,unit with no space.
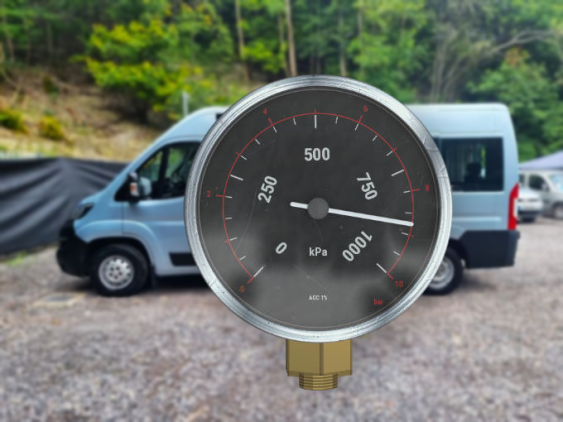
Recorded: 875,kPa
